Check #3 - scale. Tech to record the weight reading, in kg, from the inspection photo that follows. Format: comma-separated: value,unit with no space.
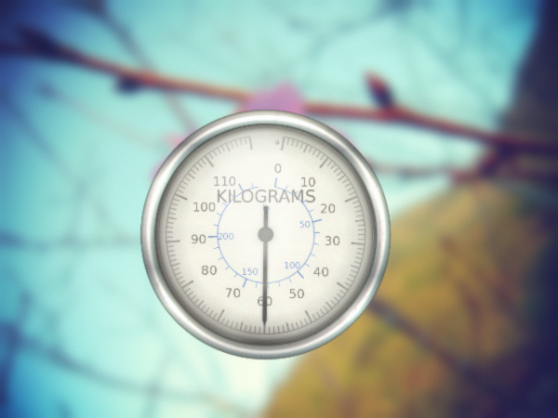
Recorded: 60,kg
